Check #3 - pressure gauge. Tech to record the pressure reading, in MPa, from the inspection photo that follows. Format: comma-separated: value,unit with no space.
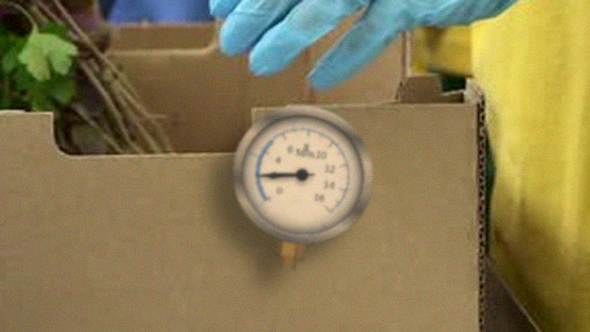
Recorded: 2,MPa
